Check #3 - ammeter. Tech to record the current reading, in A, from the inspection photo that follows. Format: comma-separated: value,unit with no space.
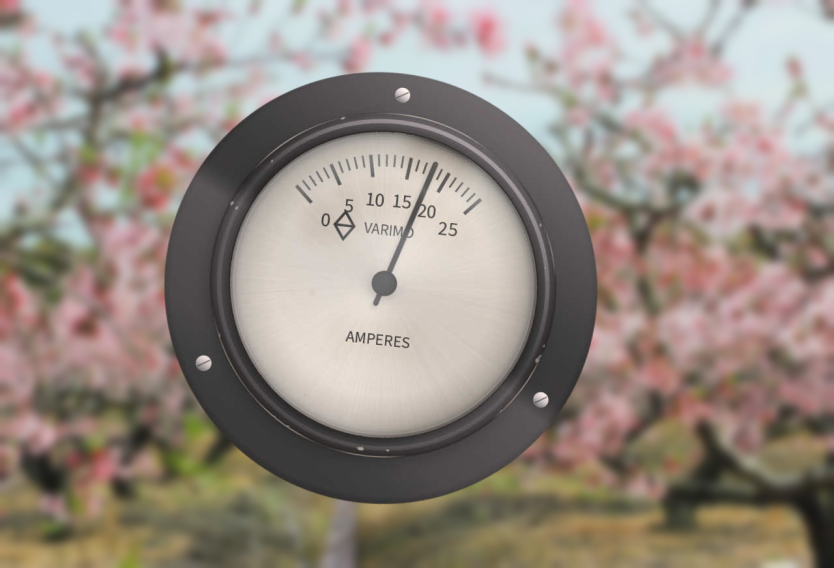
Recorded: 18,A
